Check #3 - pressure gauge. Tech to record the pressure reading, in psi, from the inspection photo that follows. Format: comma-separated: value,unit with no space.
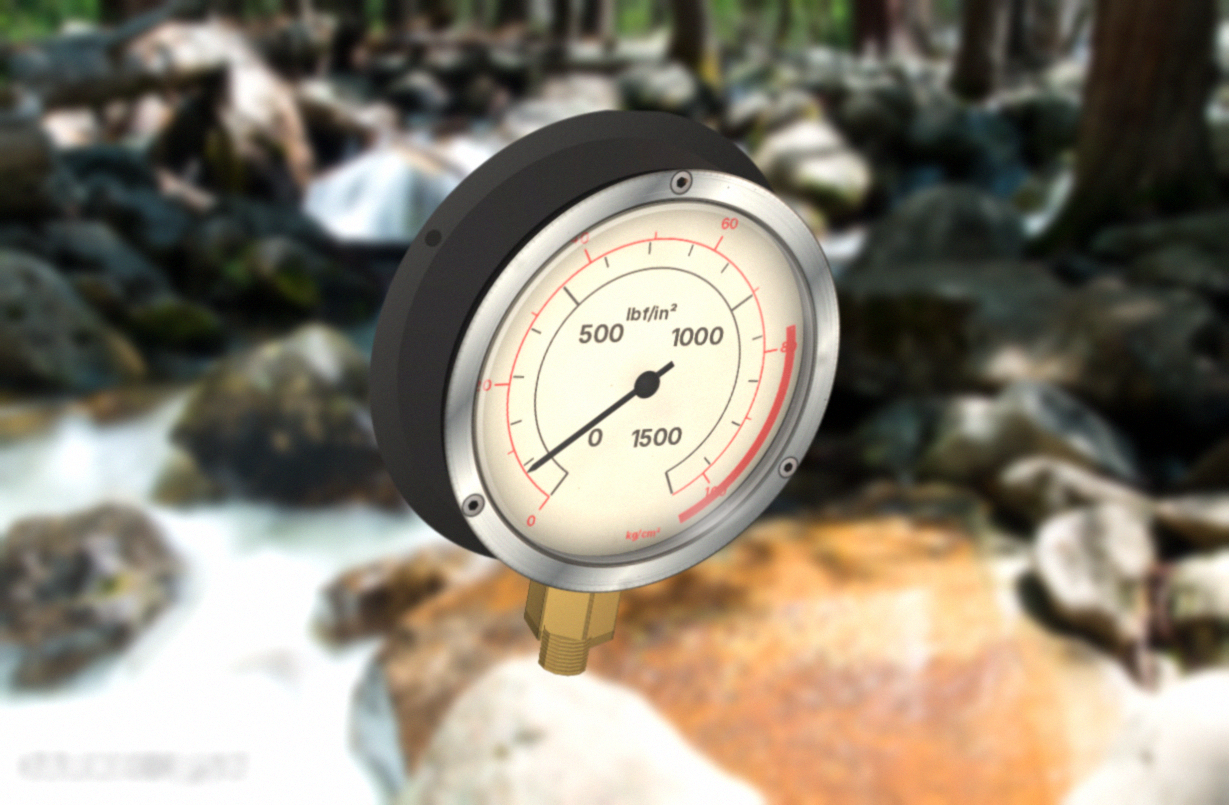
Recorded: 100,psi
